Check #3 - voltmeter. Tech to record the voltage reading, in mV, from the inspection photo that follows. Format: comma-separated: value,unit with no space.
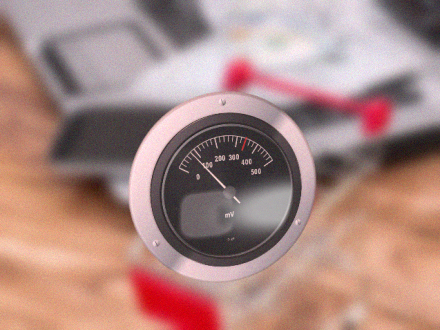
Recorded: 80,mV
